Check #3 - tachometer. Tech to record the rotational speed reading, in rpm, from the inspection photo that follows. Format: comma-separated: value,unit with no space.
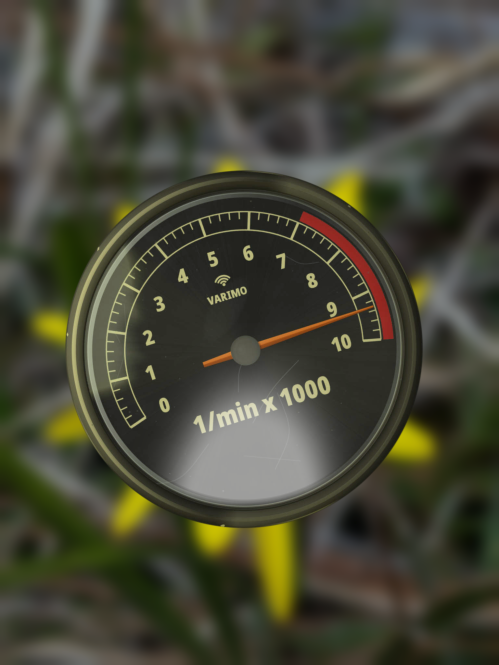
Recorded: 9300,rpm
